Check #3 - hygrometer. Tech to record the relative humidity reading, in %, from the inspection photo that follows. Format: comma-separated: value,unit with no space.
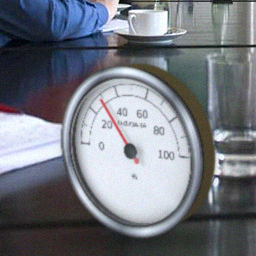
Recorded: 30,%
